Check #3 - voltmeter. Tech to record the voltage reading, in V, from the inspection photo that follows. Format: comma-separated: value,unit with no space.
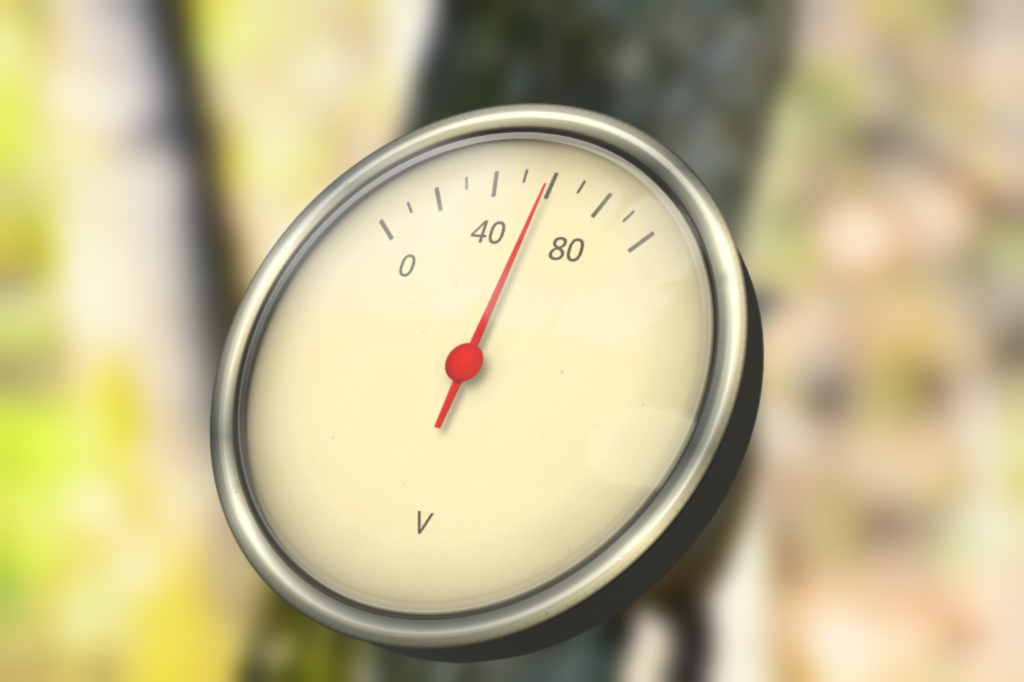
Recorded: 60,V
